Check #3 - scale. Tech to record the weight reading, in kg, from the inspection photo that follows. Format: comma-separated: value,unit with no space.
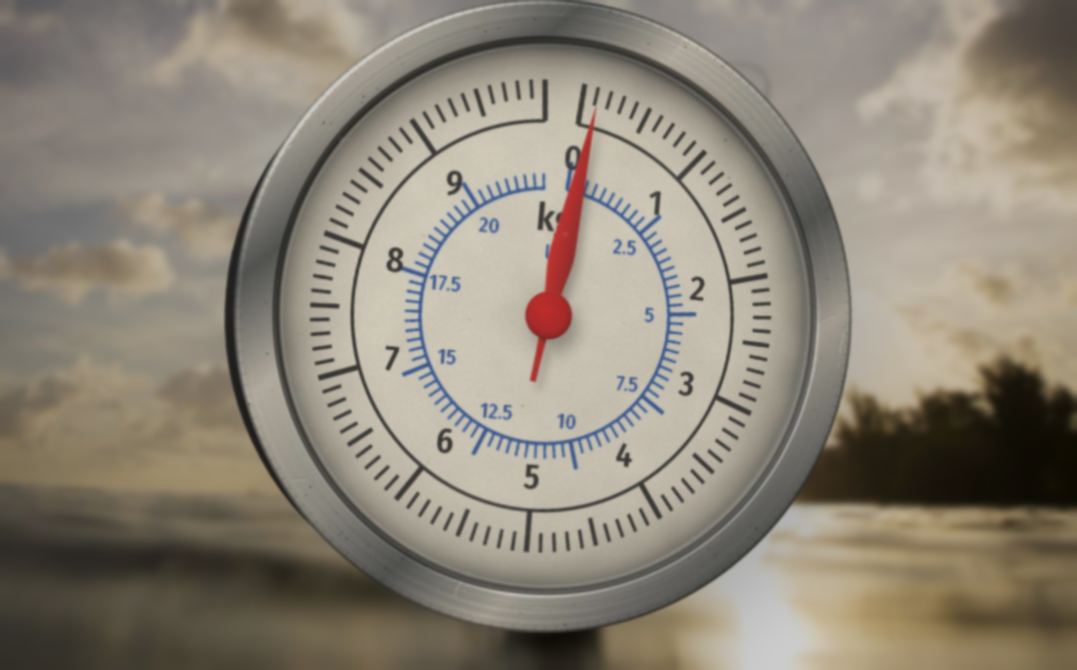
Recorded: 0.1,kg
